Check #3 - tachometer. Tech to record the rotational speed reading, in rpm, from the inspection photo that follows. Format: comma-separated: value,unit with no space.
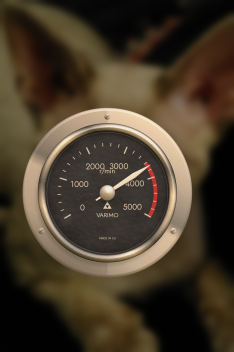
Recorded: 3700,rpm
